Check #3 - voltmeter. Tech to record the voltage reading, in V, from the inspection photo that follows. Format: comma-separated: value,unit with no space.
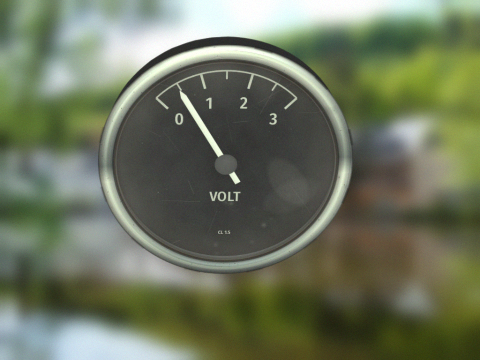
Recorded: 0.5,V
